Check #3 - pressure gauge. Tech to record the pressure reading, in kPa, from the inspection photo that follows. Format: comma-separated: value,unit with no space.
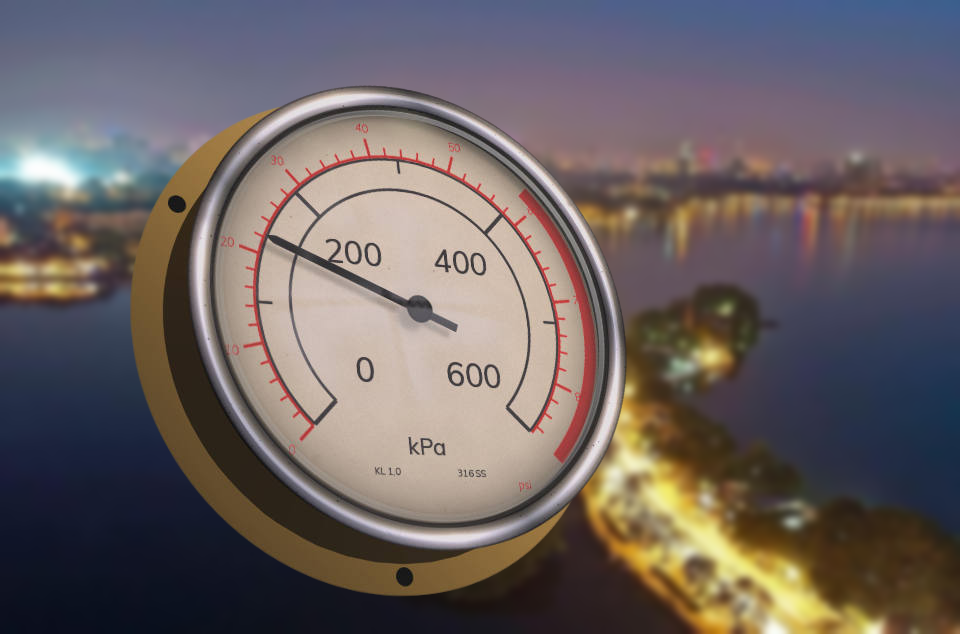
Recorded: 150,kPa
